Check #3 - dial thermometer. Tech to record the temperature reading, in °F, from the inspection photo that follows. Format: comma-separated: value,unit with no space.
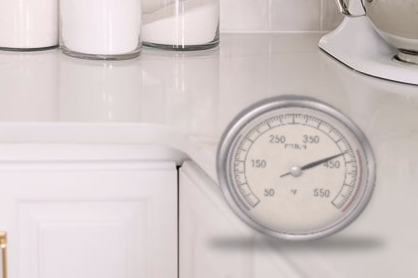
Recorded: 425,°F
